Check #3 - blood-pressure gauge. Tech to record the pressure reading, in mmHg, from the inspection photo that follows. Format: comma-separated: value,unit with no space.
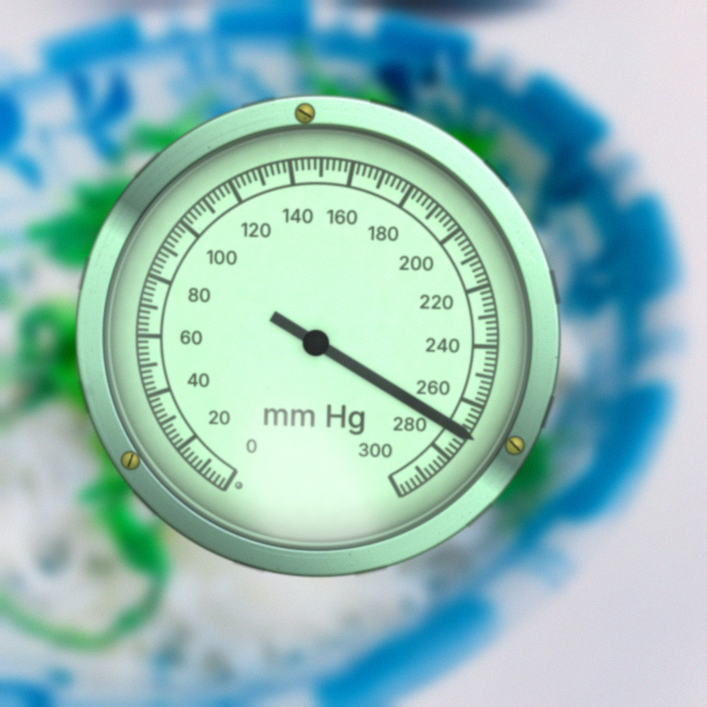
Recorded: 270,mmHg
